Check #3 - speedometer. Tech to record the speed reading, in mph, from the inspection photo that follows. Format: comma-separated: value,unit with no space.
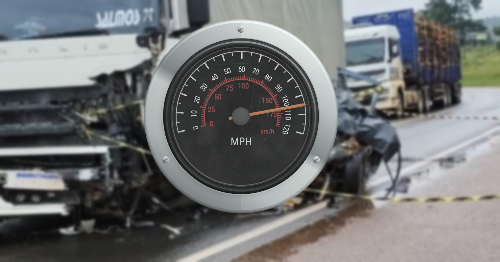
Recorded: 105,mph
